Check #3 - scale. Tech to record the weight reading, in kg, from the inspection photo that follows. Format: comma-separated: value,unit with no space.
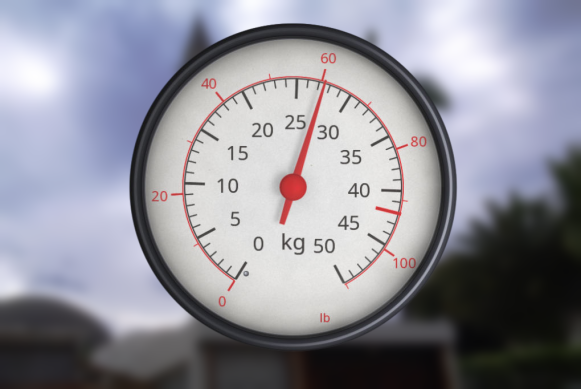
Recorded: 27.5,kg
